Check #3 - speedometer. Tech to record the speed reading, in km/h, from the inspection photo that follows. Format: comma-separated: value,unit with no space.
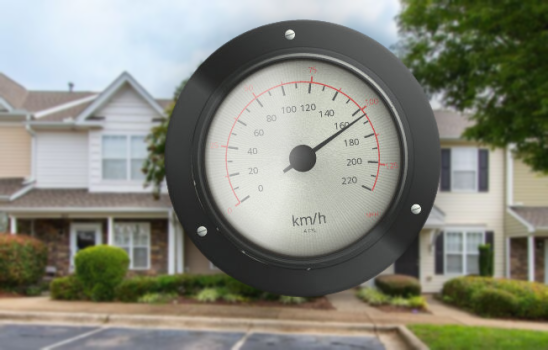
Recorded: 165,km/h
